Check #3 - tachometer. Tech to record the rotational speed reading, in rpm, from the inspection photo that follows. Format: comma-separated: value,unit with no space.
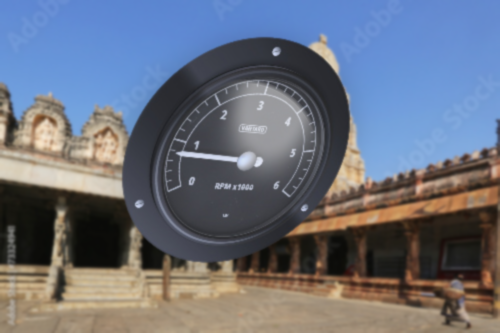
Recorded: 800,rpm
